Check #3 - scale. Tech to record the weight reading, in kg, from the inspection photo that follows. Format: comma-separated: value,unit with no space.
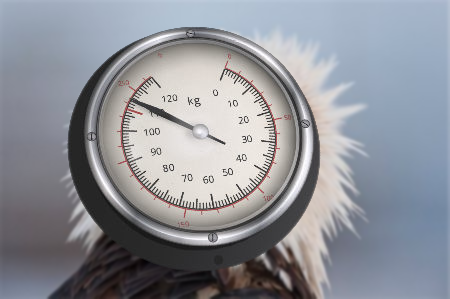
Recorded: 110,kg
